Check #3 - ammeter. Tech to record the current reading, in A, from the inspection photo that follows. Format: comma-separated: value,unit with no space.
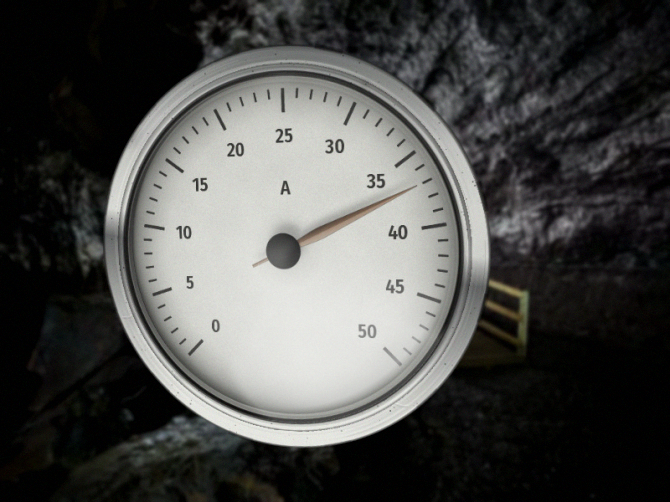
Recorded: 37,A
